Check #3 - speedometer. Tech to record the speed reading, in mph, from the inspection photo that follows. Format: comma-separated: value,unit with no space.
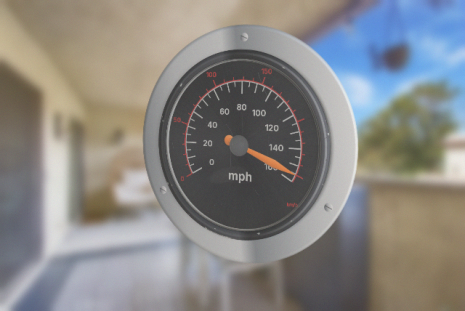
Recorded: 155,mph
